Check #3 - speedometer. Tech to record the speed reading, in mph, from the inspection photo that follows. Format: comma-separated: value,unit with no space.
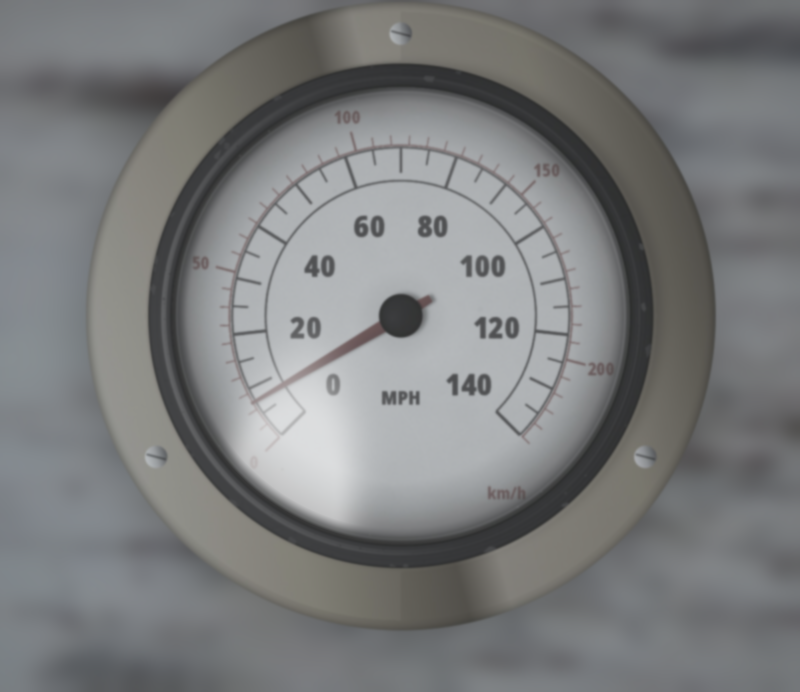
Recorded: 7.5,mph
